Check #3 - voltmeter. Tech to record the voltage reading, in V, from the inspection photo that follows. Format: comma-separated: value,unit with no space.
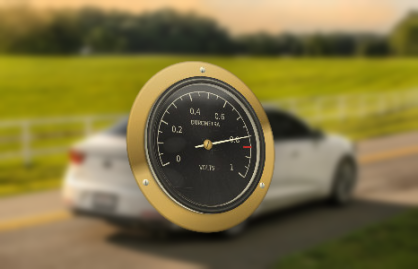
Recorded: 0.8,V
